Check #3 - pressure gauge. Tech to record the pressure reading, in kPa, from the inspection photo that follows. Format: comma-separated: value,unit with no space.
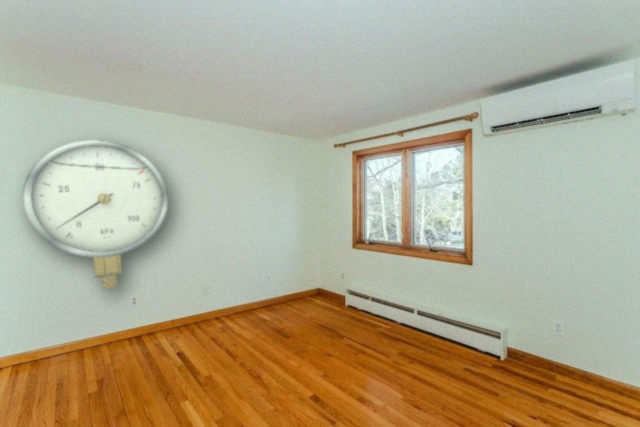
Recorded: 5,kPa
